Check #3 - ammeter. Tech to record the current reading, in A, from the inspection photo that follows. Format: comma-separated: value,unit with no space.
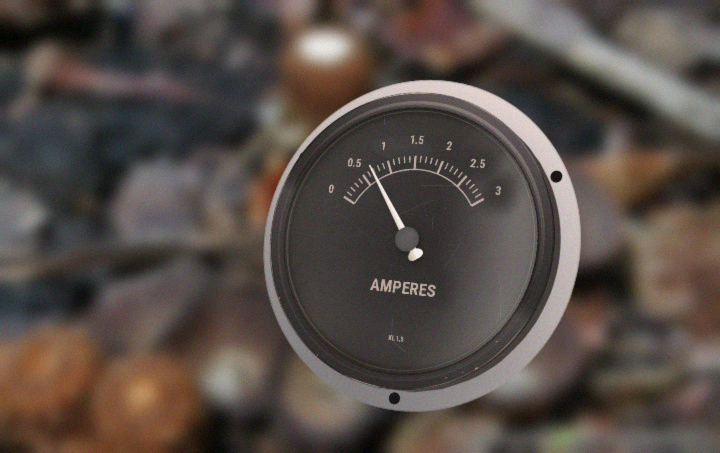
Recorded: 0.7,A
